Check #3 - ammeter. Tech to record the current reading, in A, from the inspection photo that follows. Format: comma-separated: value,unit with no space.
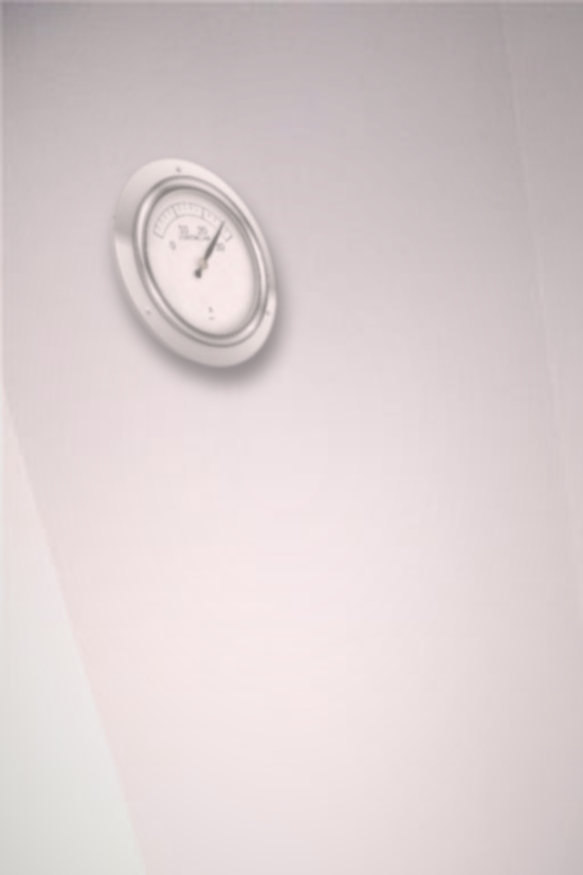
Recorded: 26,A
